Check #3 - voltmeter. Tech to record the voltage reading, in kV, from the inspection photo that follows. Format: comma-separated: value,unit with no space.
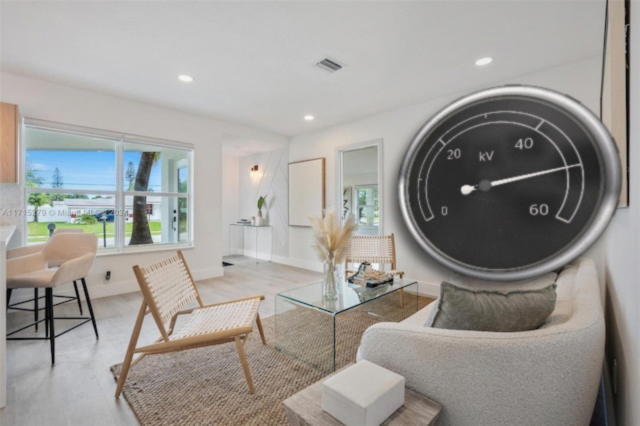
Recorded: 50,kV
